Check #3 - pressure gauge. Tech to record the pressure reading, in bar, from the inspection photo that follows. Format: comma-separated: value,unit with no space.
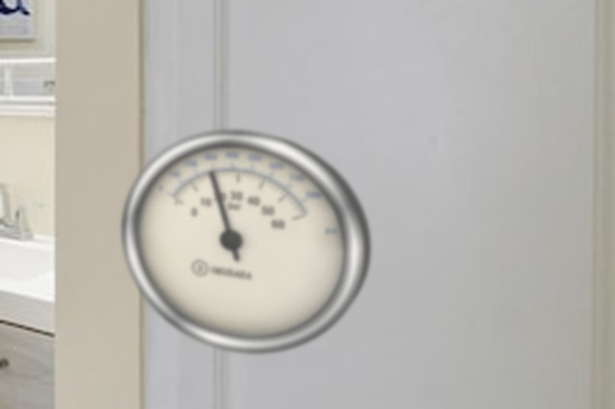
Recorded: 20,bar
